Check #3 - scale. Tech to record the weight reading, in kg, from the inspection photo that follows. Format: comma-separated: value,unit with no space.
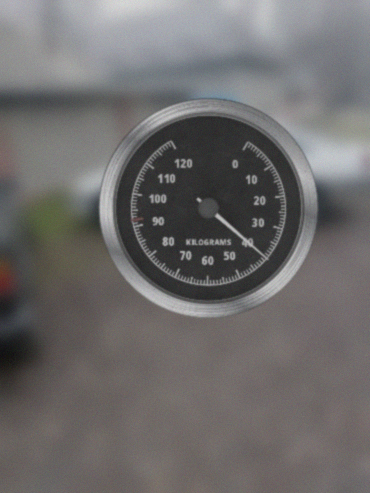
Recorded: 40,kg
